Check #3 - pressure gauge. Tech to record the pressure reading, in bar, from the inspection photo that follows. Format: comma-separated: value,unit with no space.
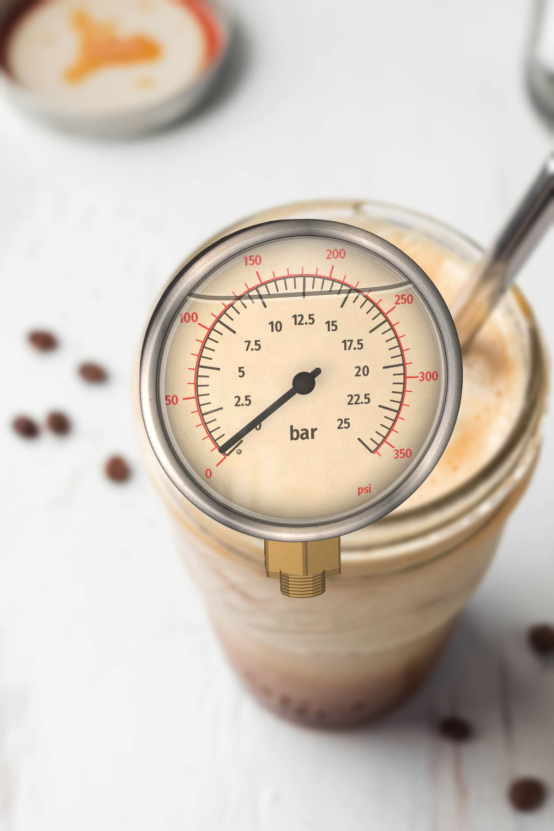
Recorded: 0.5,bar
